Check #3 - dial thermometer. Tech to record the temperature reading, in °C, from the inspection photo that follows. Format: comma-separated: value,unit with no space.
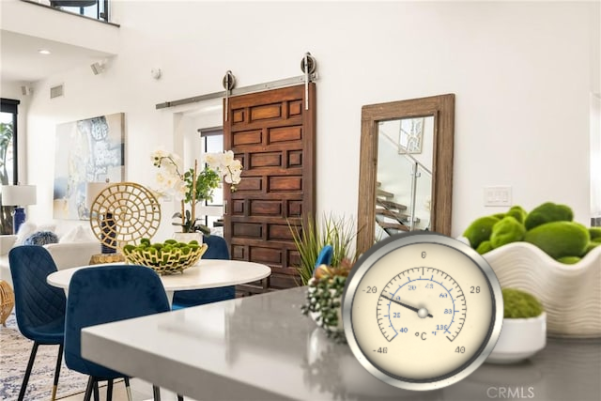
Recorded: -20,°C
